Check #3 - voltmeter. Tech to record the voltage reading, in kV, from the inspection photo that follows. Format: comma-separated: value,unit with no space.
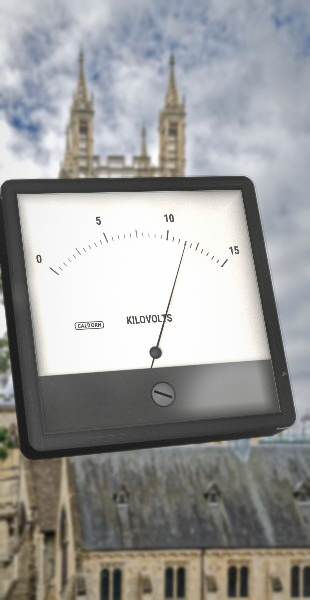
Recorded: 11.5,kV
